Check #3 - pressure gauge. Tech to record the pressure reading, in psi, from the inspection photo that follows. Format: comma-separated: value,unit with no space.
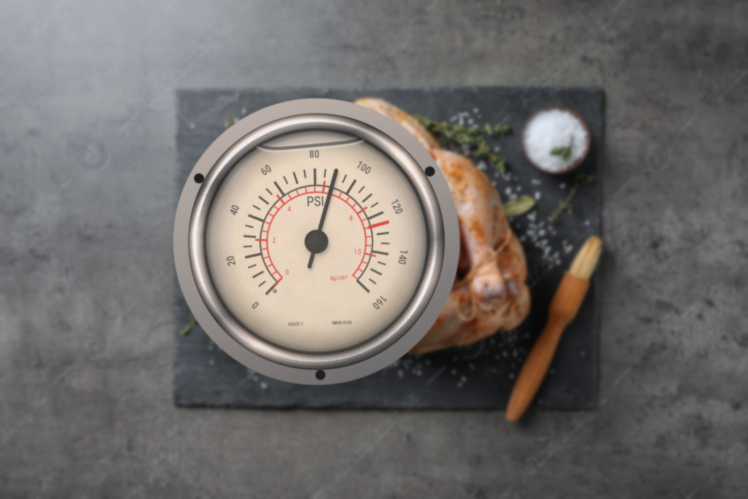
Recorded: 90,psi
